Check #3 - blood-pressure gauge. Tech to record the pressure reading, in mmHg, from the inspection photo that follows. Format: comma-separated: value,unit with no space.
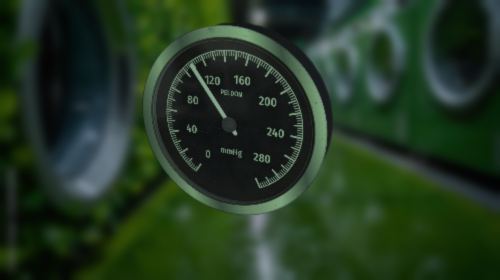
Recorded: 110,mmHg
